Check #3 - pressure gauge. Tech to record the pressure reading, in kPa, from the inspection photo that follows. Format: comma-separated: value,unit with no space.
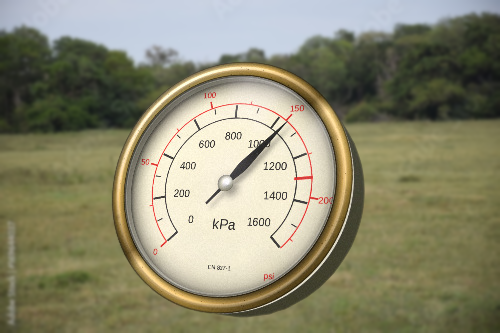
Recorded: 1050,kPa
